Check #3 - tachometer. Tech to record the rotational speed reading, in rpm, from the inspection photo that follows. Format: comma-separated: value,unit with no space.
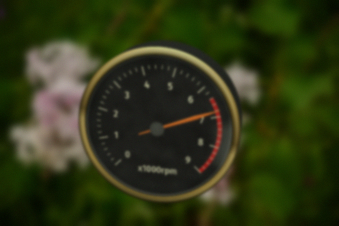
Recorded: 6800,rpm
